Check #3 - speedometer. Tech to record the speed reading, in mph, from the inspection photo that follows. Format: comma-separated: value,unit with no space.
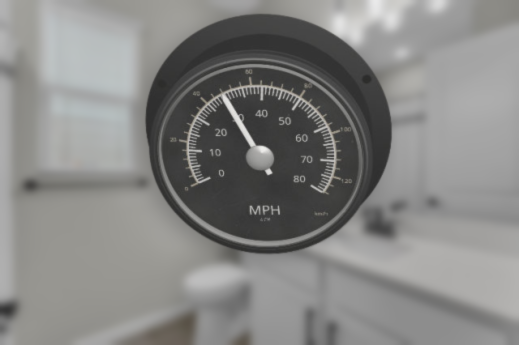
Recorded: 30,mph
